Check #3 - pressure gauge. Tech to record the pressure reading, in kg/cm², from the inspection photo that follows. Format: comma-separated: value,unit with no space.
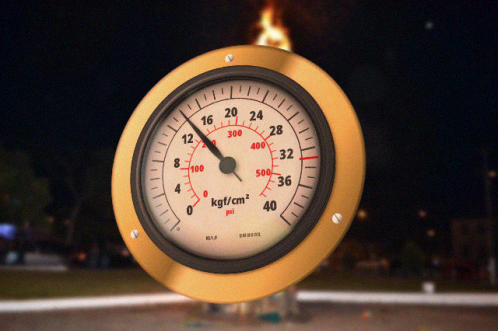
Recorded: 14,kg/cm²
